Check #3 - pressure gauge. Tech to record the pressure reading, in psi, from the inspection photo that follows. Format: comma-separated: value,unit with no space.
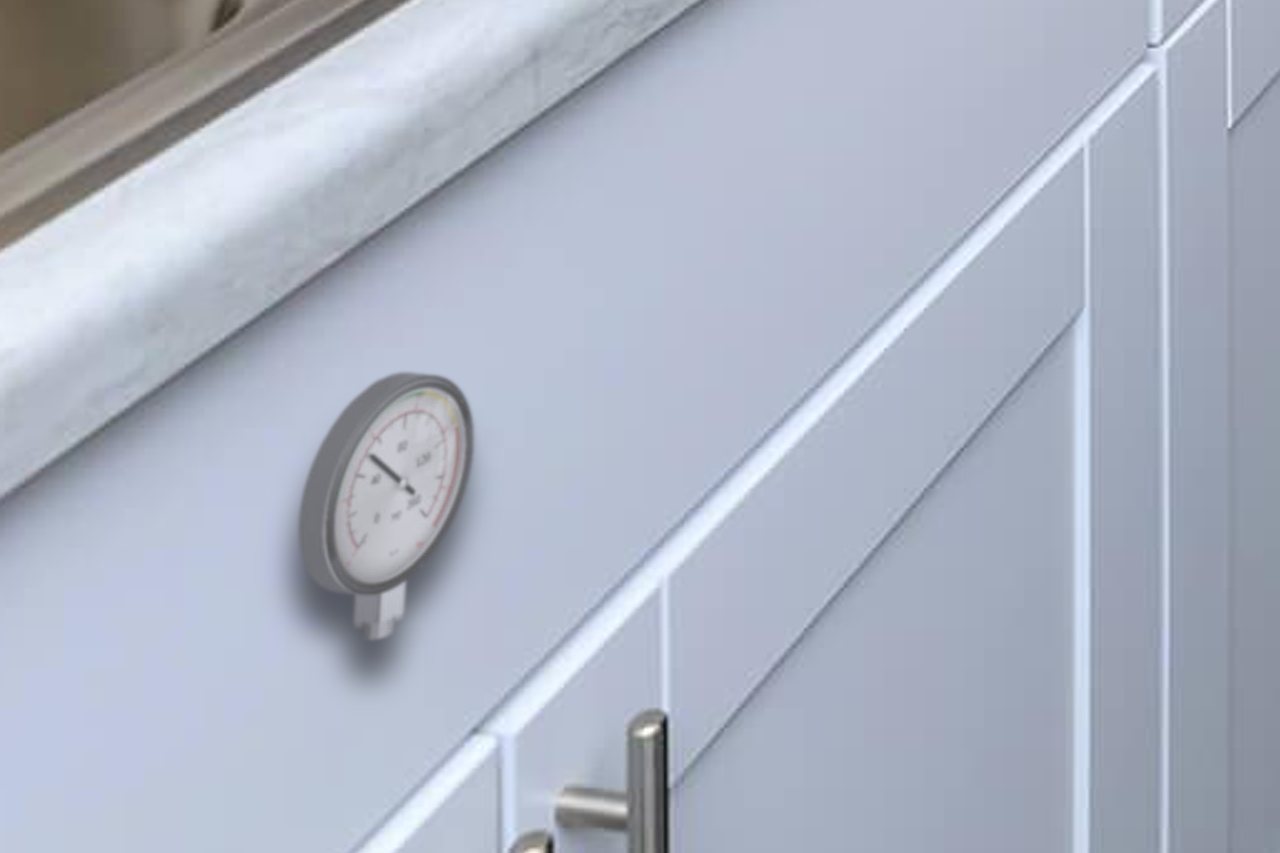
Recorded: 50,psi
